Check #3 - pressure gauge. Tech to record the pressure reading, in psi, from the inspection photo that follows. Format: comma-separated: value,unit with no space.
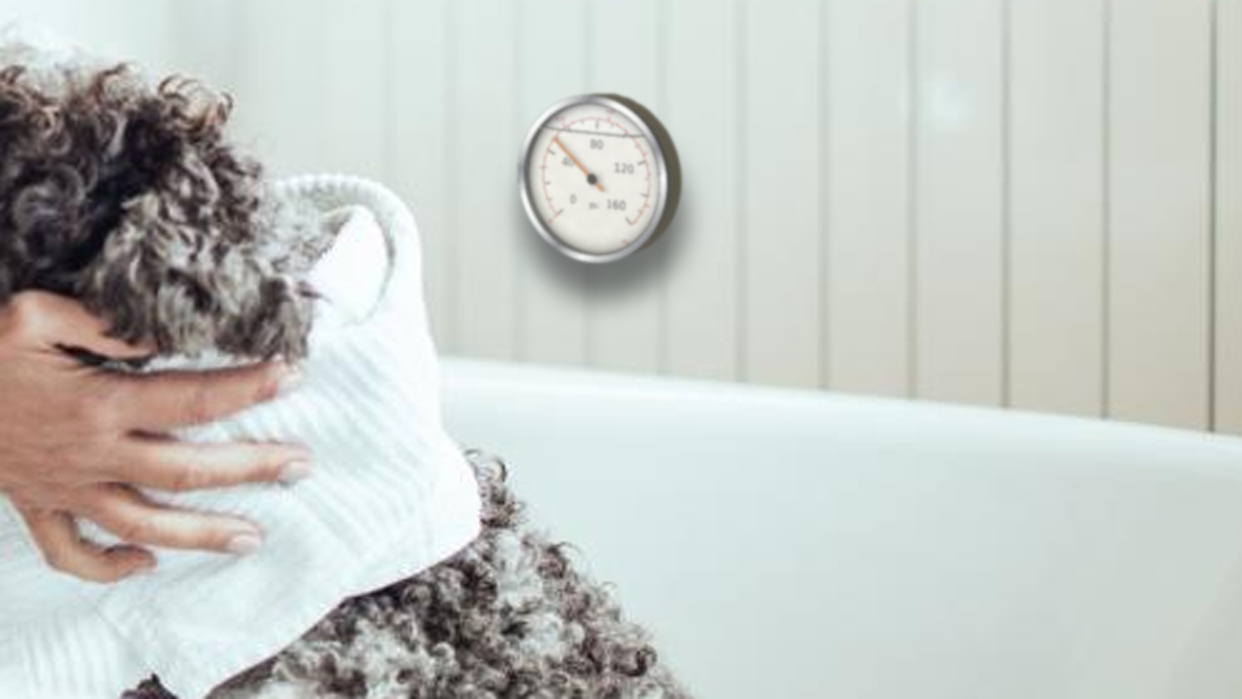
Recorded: 50,psi
